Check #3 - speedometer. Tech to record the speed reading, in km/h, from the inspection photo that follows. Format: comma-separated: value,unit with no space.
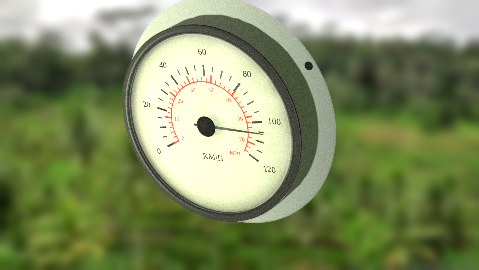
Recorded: 105,km/h
